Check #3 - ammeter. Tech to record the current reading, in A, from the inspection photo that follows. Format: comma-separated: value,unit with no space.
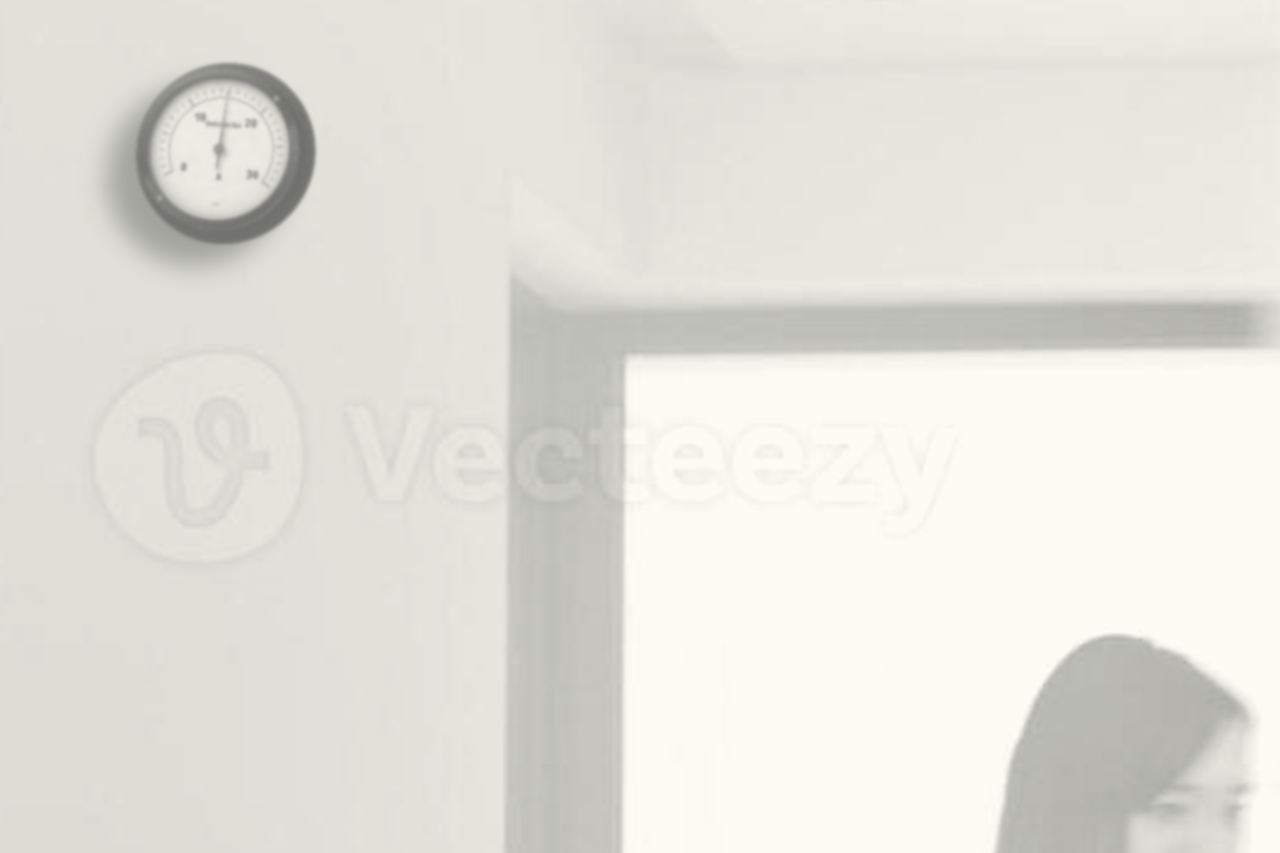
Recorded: 15,A
